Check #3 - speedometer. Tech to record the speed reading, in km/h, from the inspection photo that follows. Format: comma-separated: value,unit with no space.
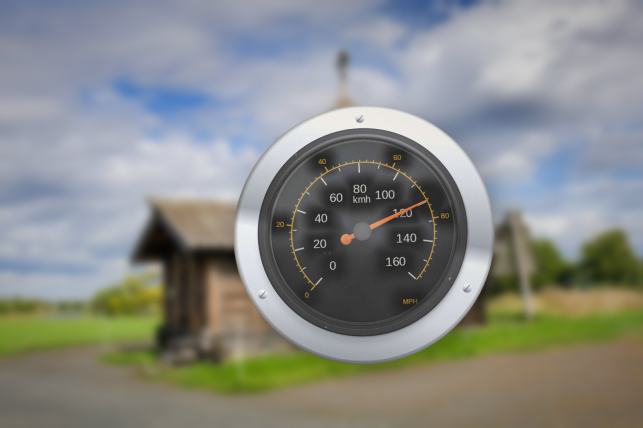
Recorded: 120,km/h
